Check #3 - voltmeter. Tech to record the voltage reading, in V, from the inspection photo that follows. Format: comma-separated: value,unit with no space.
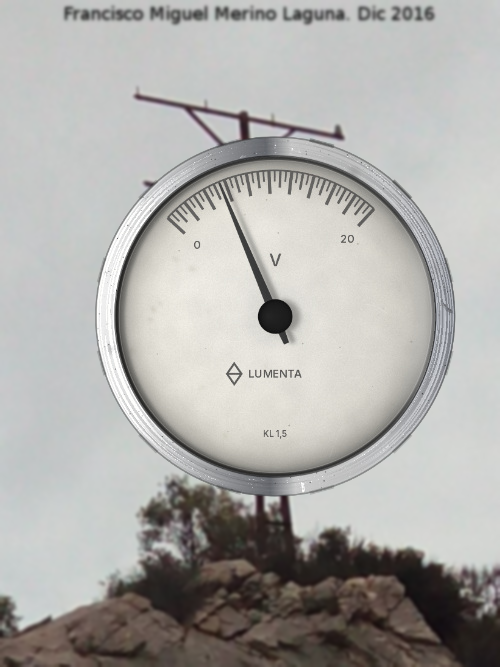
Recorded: 5.5,V
